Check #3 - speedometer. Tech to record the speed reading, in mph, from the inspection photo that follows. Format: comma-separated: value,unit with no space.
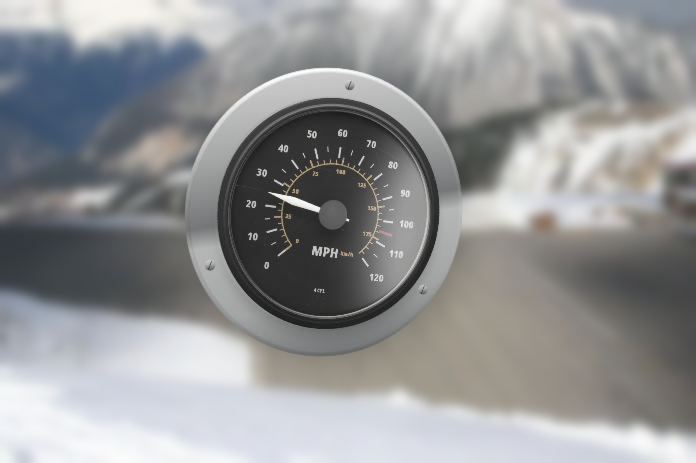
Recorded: 25,mph
